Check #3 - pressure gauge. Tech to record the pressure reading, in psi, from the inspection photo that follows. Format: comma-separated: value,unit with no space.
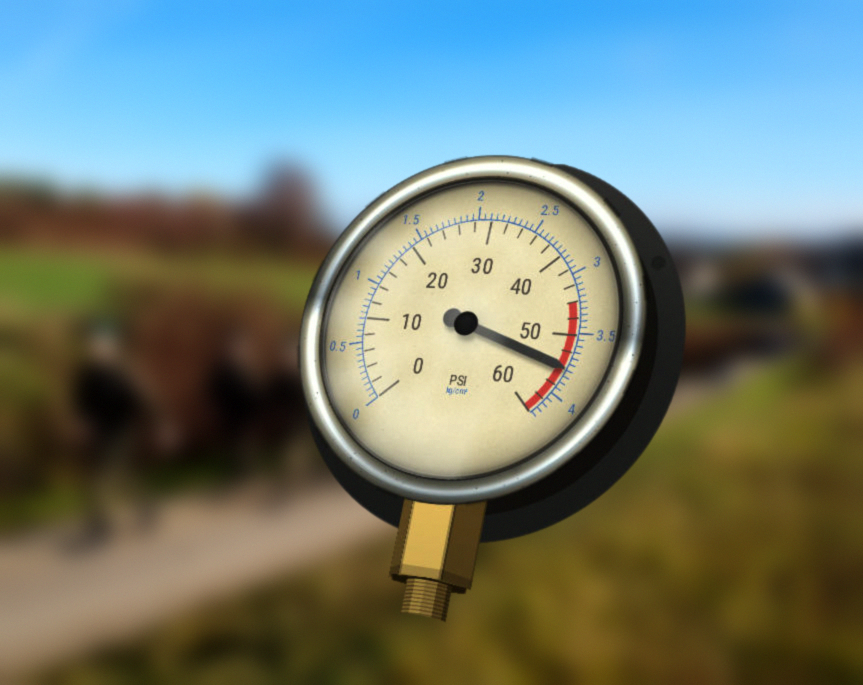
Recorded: 54,psi
